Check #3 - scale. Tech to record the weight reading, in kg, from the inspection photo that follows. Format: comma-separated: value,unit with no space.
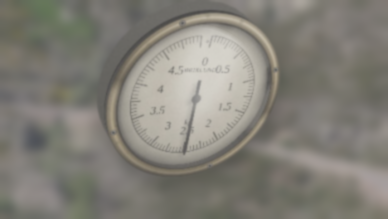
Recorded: 2.5,kg
